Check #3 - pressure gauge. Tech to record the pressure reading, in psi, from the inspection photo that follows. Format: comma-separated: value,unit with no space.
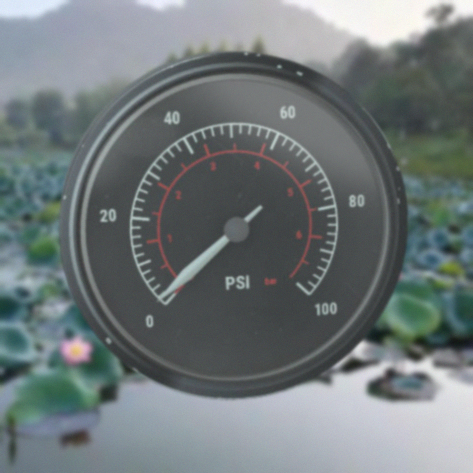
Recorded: 2,psi
